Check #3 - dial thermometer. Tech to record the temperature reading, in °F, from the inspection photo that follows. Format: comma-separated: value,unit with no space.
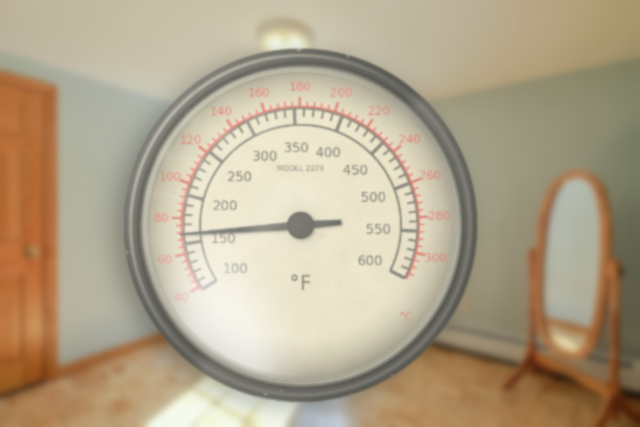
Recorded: 160,°F
